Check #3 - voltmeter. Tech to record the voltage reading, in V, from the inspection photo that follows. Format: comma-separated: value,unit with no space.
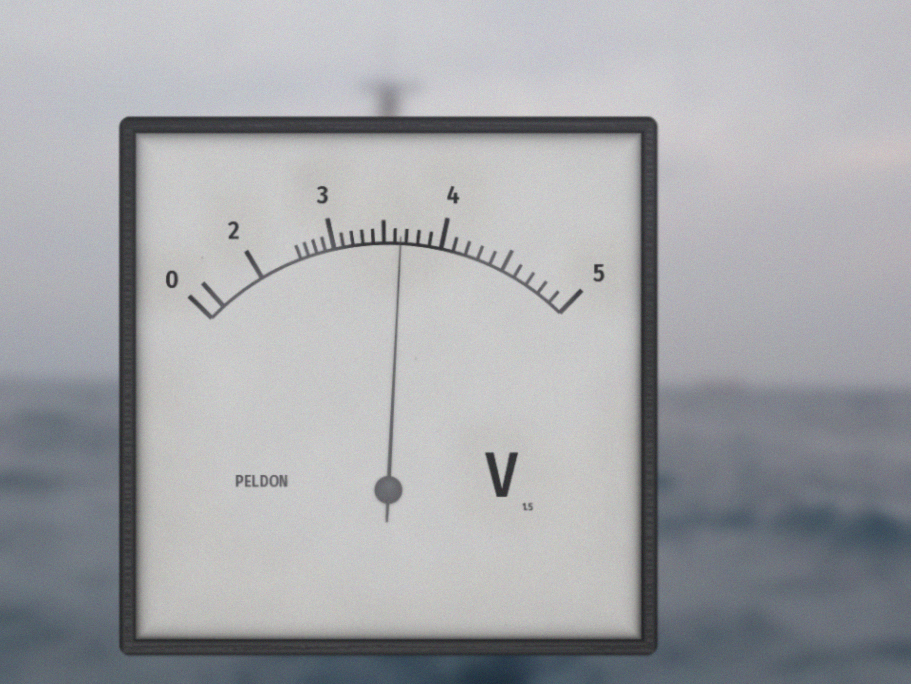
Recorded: 3.65,V
